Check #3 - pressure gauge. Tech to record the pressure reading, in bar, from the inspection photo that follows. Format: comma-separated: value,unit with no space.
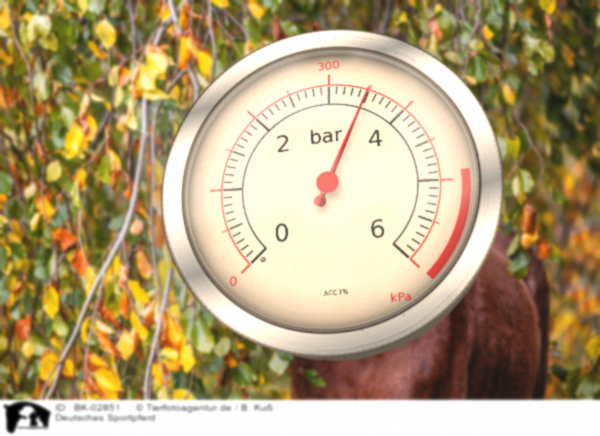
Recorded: 3.5,bar
